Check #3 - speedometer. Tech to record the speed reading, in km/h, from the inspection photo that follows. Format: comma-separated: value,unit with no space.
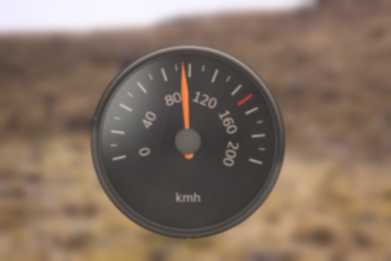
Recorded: 95,km/h
